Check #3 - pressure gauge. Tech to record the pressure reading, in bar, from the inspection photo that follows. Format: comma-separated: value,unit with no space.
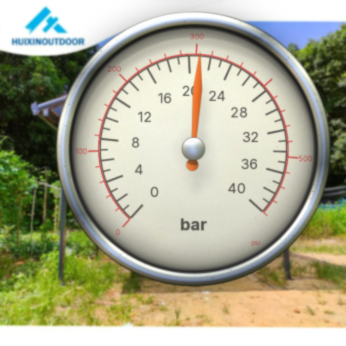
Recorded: 21,bar
